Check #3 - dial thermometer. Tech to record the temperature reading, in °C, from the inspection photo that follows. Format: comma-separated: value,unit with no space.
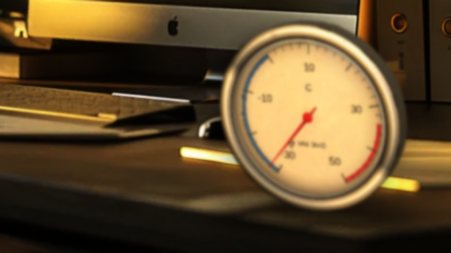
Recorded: -28,°C
